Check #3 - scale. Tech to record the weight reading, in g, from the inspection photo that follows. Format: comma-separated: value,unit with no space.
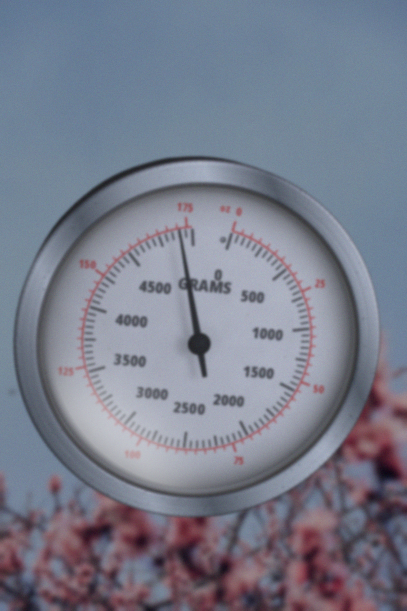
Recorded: 4900,g
